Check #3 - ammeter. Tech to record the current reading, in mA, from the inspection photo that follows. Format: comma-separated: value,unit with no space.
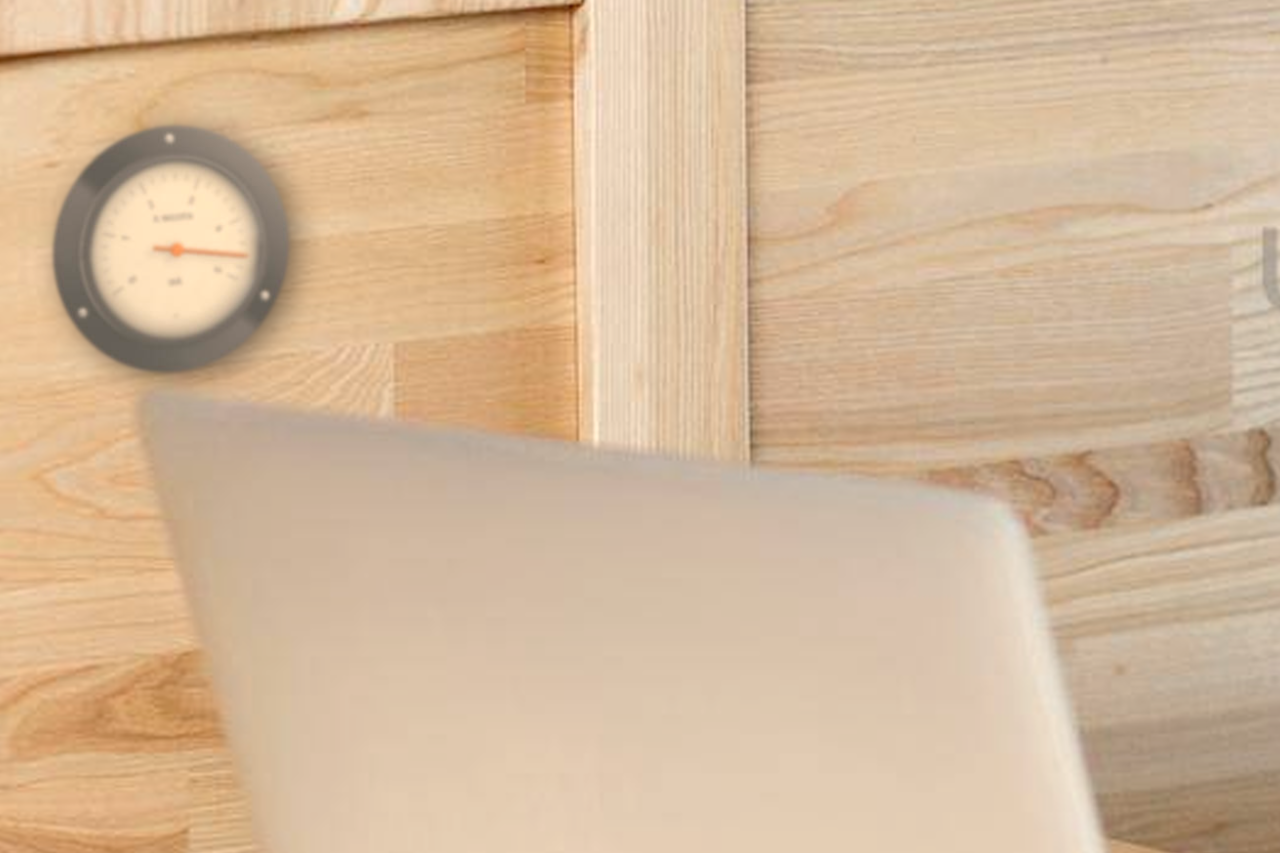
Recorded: 4.6,mA
